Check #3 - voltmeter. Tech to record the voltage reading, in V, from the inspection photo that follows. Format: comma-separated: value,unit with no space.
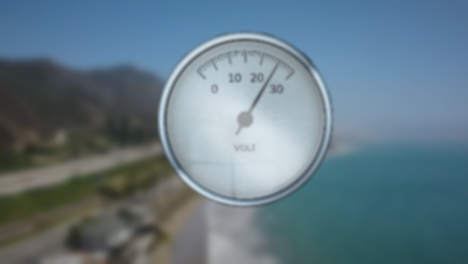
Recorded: 25,V
